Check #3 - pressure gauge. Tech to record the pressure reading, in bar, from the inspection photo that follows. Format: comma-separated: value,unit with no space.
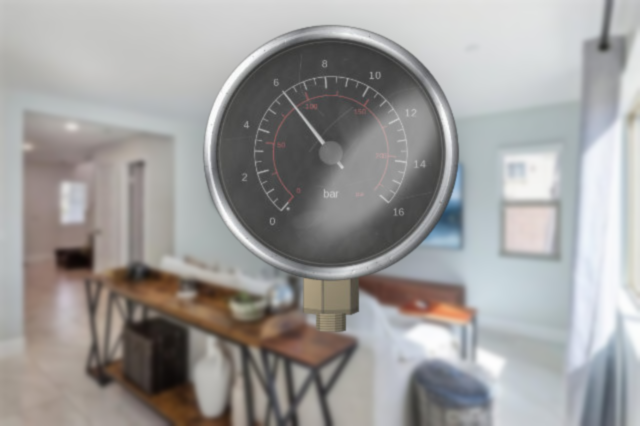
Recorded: 6,bar
